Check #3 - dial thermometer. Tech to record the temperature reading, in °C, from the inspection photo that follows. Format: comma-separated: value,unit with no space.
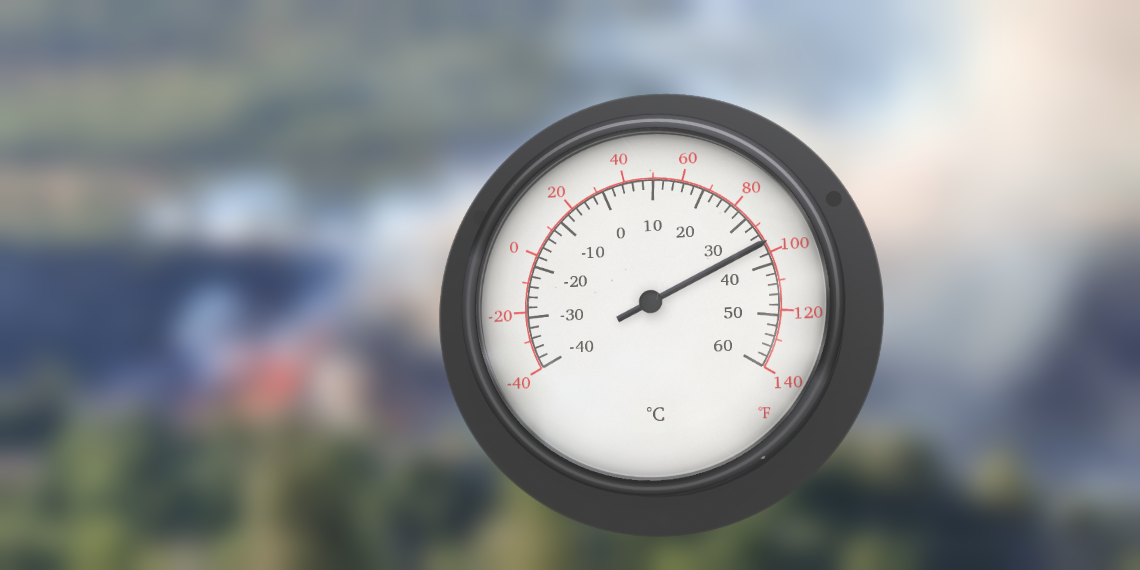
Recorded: 36,°C
